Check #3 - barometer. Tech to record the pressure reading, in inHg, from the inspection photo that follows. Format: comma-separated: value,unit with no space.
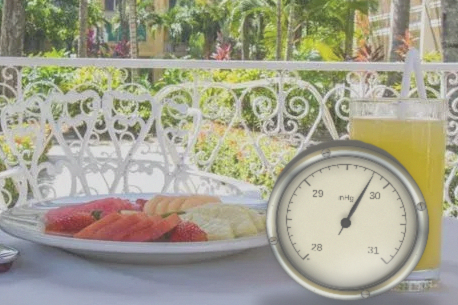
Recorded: 29.8,inHg
